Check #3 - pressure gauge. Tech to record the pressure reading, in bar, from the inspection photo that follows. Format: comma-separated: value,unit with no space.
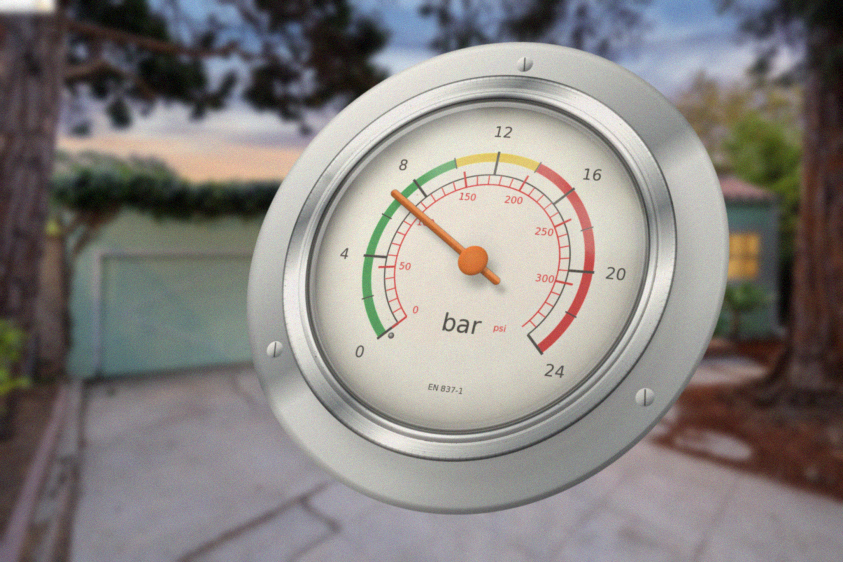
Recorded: 7,bar
